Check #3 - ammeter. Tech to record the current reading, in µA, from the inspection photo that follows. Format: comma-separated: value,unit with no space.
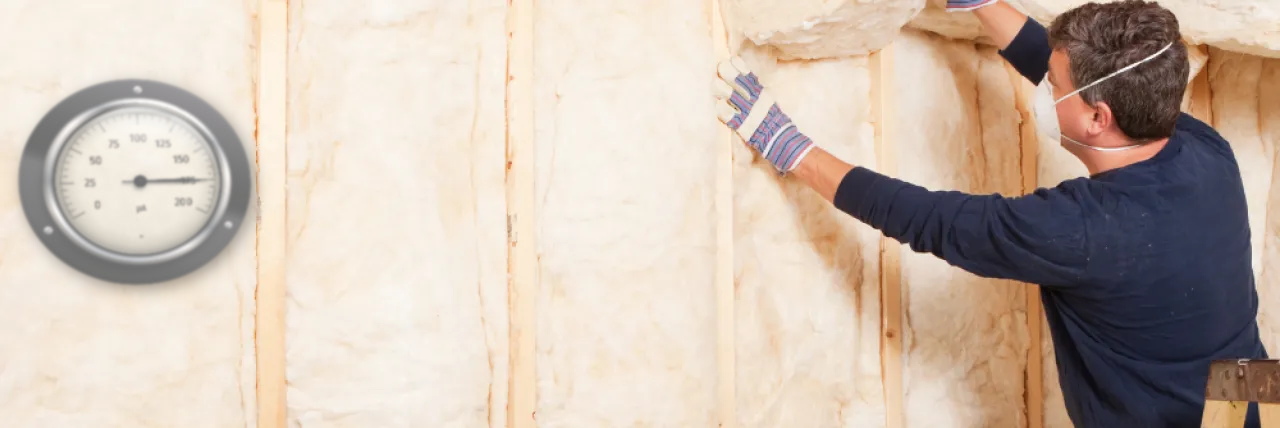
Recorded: 175,µA
